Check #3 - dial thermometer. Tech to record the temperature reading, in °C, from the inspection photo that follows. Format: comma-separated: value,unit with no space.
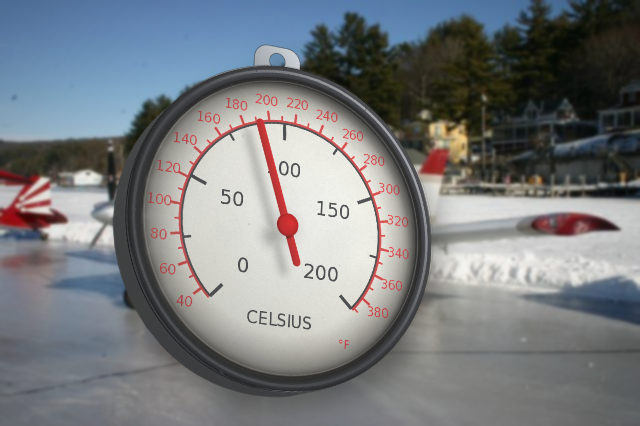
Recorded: 87.5,°C
